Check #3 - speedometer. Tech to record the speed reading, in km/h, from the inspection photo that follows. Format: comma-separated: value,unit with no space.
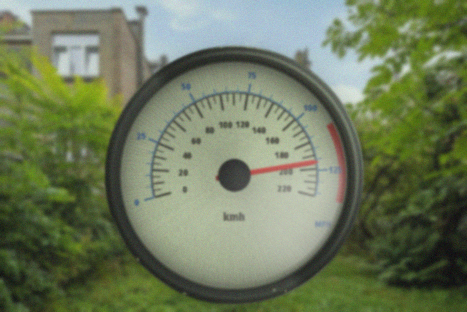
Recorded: 195,km/h
